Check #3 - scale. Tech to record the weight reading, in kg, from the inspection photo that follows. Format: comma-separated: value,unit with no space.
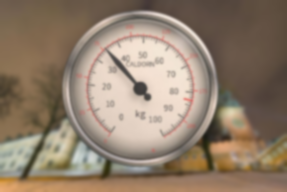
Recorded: 35,kg
